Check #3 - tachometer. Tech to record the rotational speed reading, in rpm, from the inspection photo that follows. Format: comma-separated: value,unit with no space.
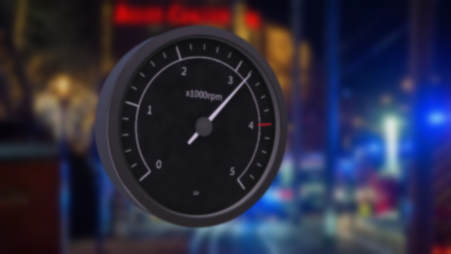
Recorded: 3200,rpm
